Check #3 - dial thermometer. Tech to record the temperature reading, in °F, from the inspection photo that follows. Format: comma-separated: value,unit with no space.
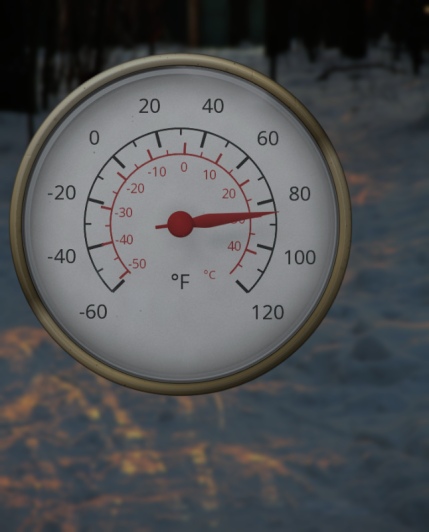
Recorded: 85,°F
